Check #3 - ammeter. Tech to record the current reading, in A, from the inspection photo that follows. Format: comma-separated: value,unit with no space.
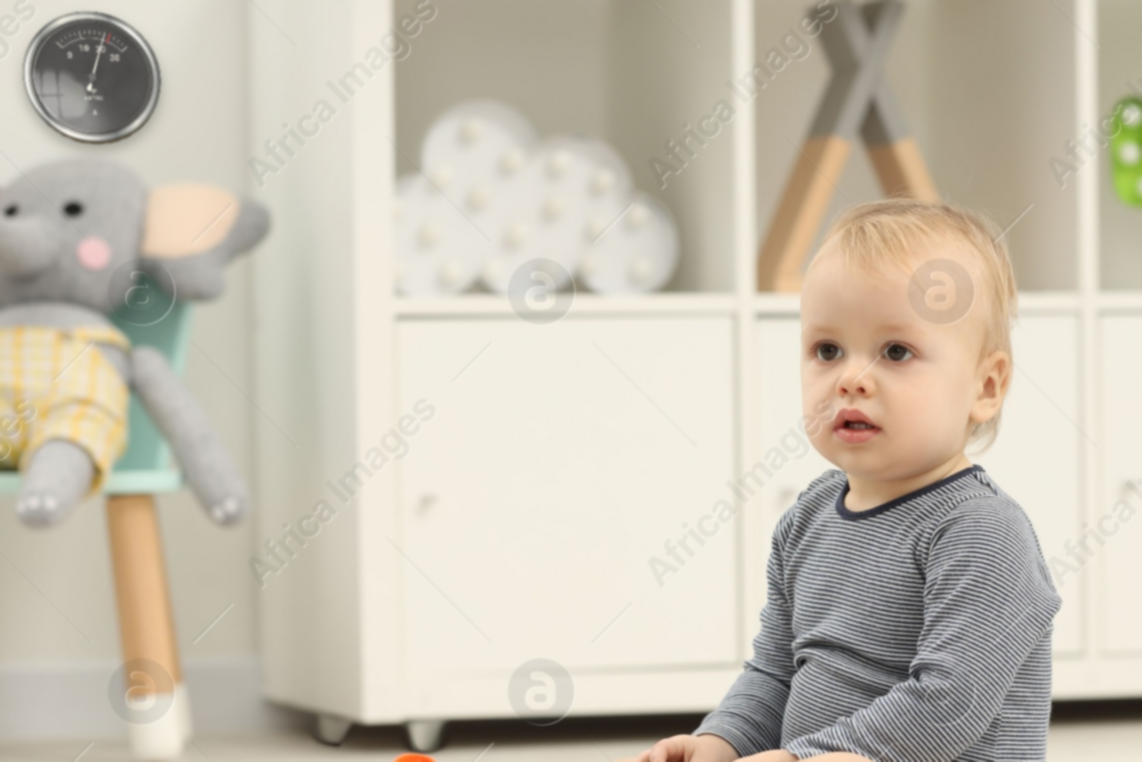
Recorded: 20,A
